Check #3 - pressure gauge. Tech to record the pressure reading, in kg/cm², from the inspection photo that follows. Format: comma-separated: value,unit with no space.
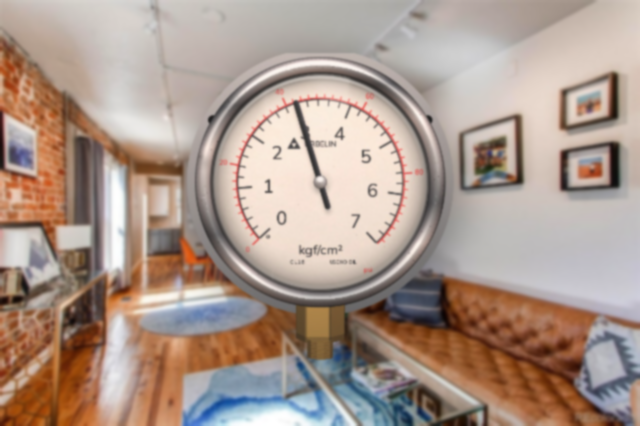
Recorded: 3,kg/cm²
